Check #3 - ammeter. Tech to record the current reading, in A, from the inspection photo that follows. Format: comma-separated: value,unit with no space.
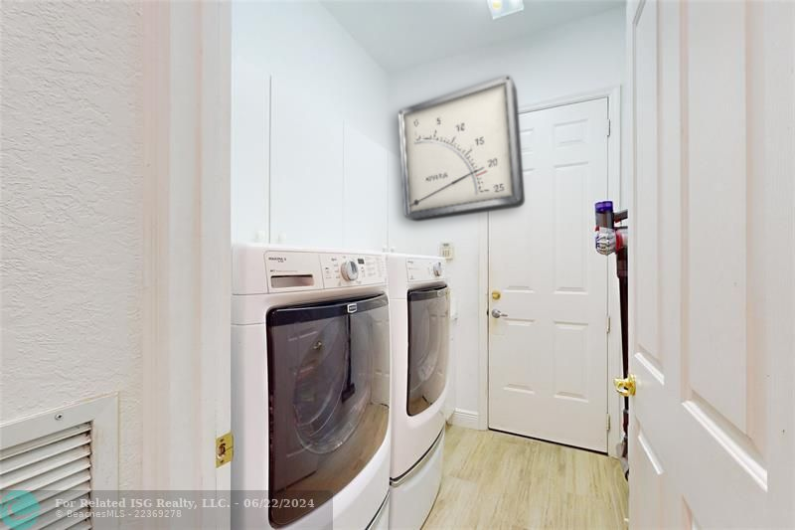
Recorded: 20,A
